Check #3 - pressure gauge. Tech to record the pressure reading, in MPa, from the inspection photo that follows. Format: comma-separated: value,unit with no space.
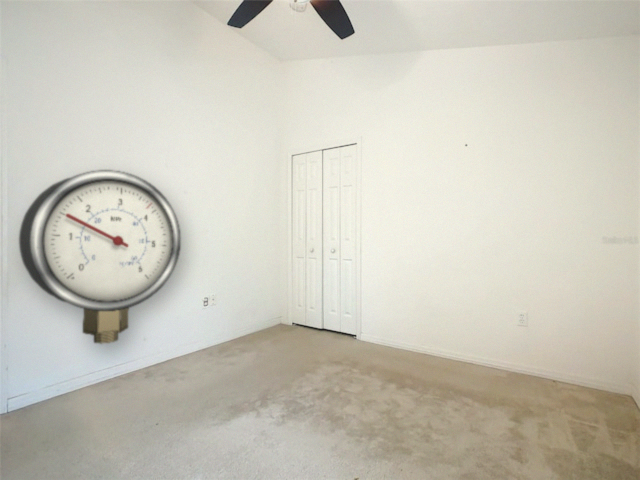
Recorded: 1.5,MPa
